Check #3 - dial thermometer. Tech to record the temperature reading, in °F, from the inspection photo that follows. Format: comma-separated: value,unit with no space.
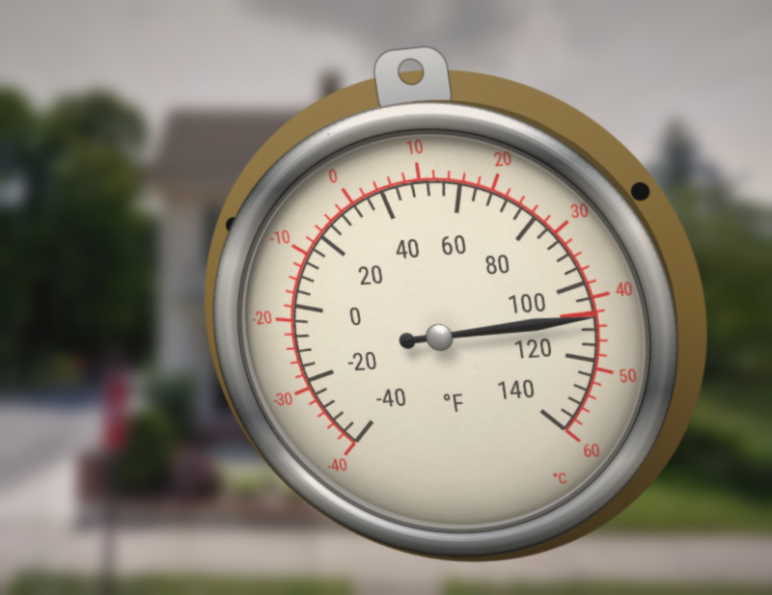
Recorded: 108,°F
